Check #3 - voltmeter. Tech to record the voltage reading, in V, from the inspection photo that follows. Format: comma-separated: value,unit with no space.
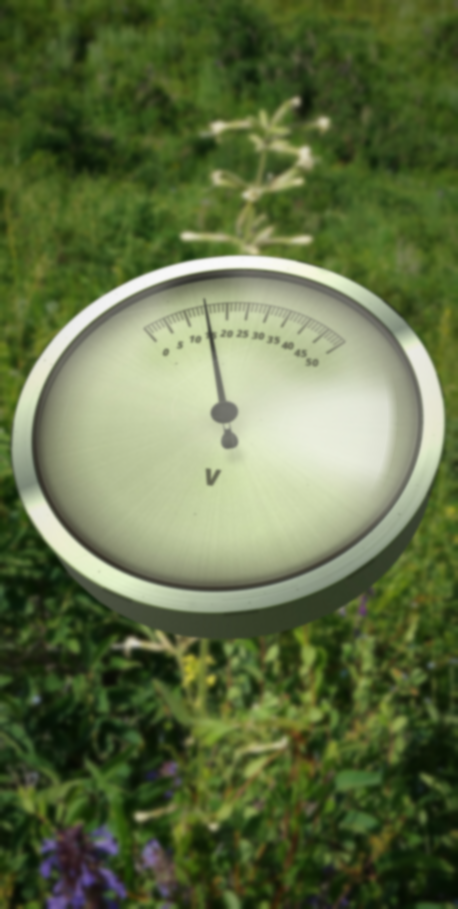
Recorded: 15,V
